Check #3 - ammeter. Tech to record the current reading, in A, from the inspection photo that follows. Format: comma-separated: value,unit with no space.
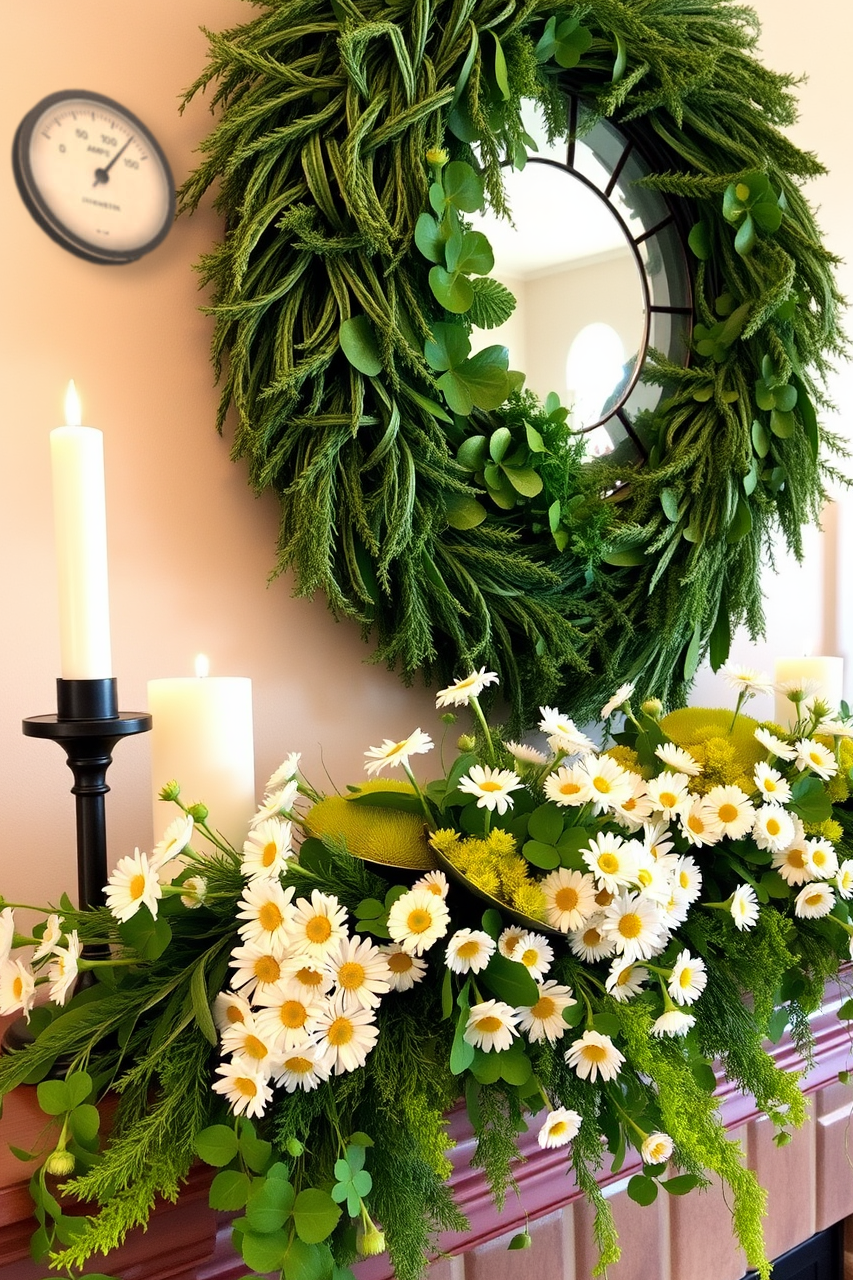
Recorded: 125,A
